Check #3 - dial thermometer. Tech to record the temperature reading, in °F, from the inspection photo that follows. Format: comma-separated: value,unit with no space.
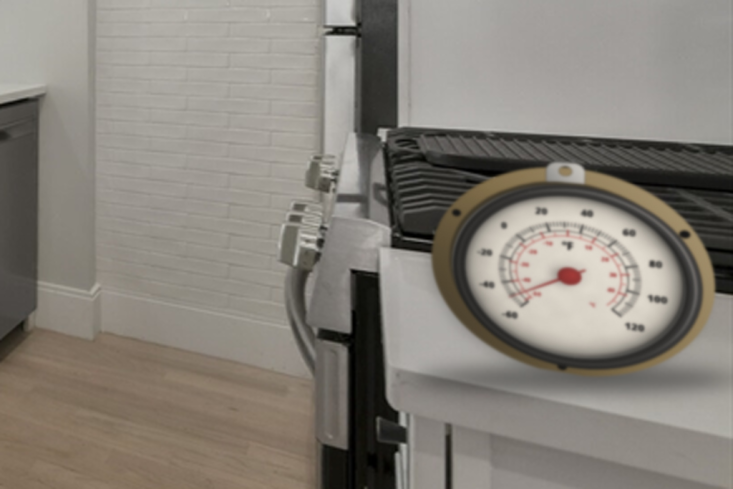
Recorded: -50,°F
